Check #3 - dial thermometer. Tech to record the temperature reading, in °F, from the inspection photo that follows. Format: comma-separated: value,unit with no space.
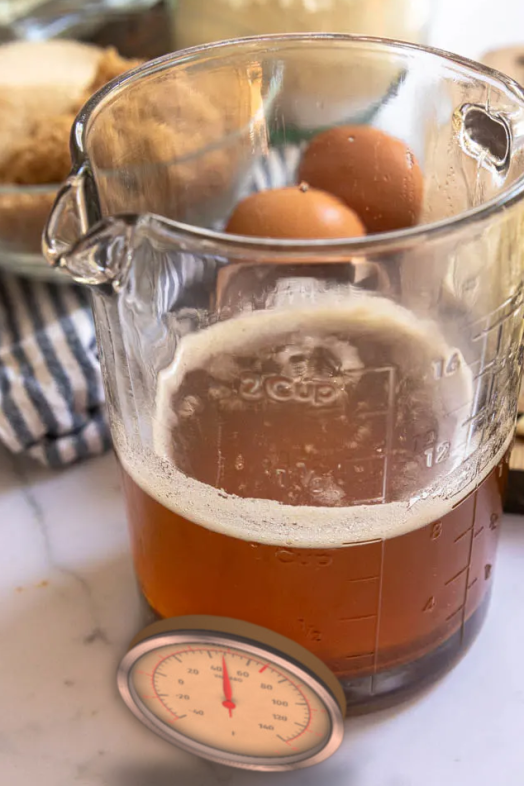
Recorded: 48,°F
